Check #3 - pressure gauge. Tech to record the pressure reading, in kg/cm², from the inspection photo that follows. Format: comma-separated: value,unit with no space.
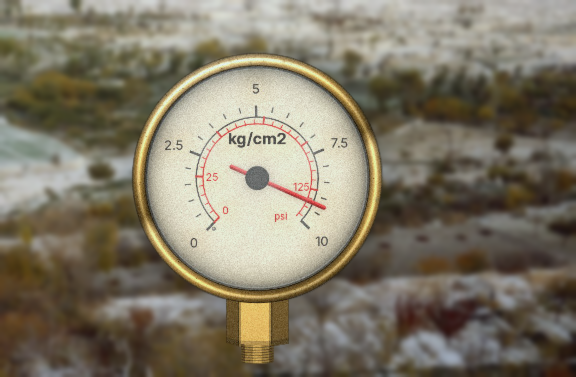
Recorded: 9.25,kg/cm²
